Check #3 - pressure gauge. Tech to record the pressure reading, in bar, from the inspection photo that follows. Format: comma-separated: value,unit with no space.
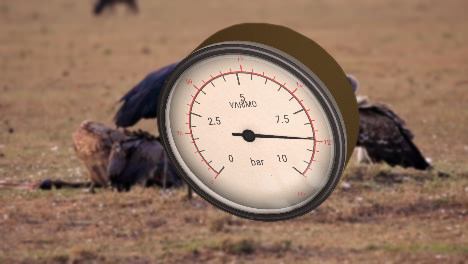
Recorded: 8.5,bar
